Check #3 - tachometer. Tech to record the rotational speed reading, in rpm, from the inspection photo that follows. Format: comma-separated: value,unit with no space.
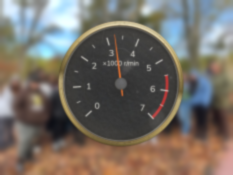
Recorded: 3250,rpm
